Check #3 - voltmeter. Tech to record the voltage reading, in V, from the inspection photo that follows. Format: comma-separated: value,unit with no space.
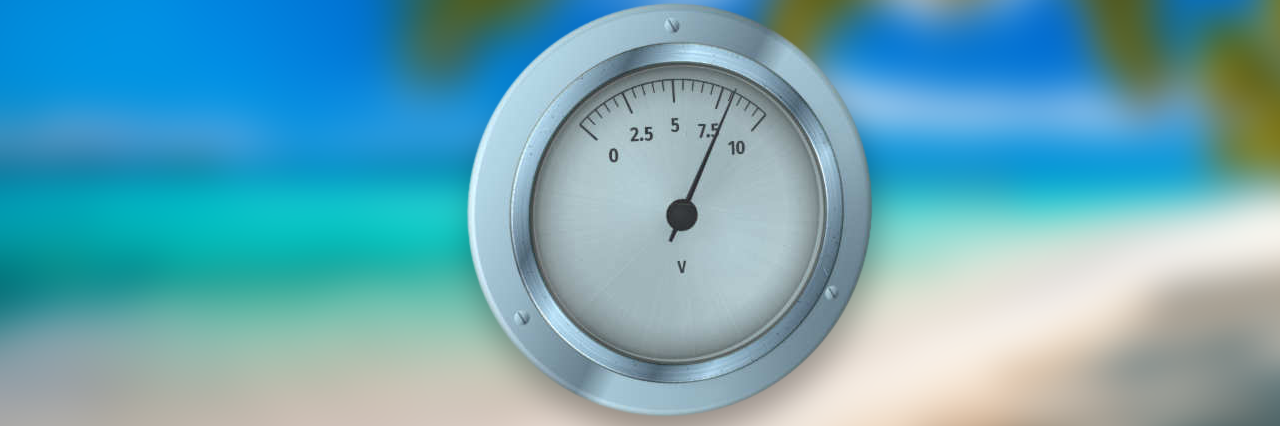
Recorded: 8,V
